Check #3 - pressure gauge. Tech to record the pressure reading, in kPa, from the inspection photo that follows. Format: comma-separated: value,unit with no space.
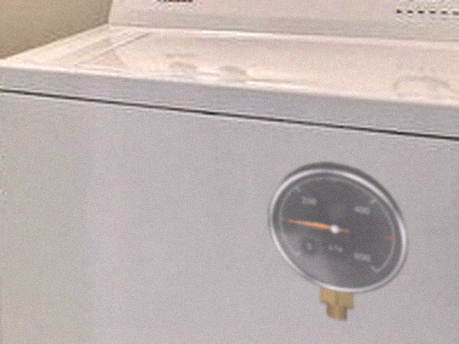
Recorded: 100,kPa
